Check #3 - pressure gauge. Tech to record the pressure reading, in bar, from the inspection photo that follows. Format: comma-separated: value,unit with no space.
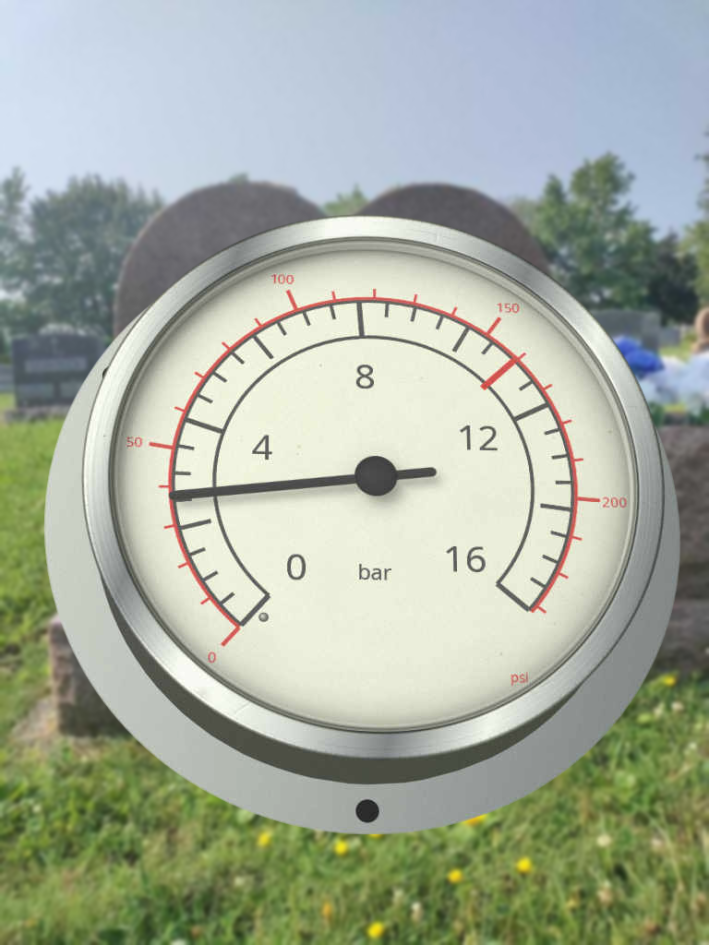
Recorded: 2.5,bar
